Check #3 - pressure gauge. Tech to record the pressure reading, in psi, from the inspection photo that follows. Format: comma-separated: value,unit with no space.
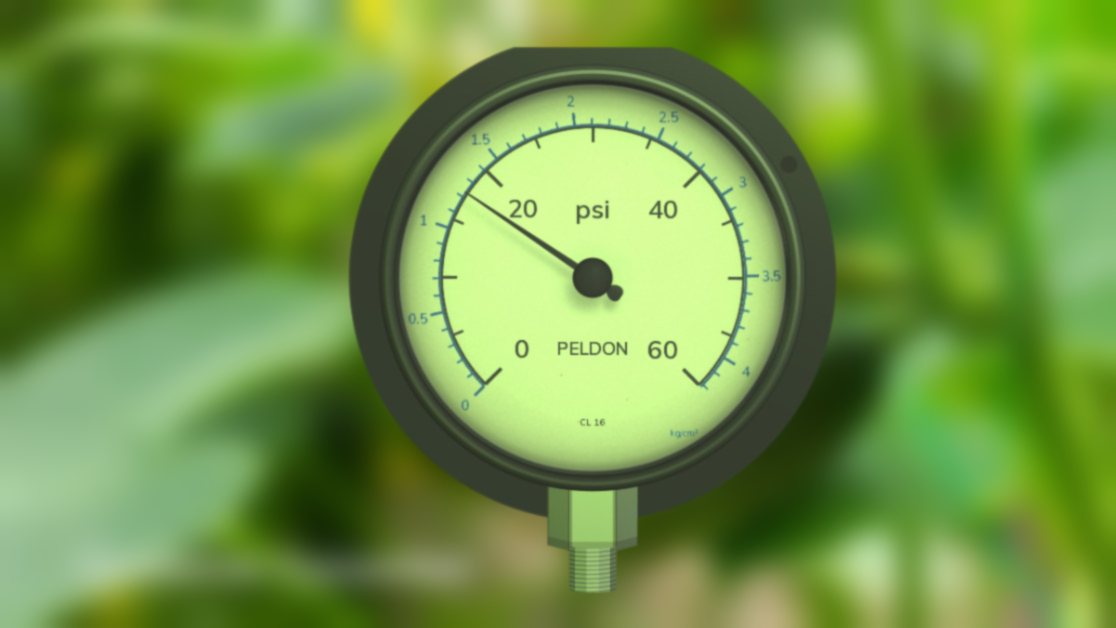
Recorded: 17.5,psi
